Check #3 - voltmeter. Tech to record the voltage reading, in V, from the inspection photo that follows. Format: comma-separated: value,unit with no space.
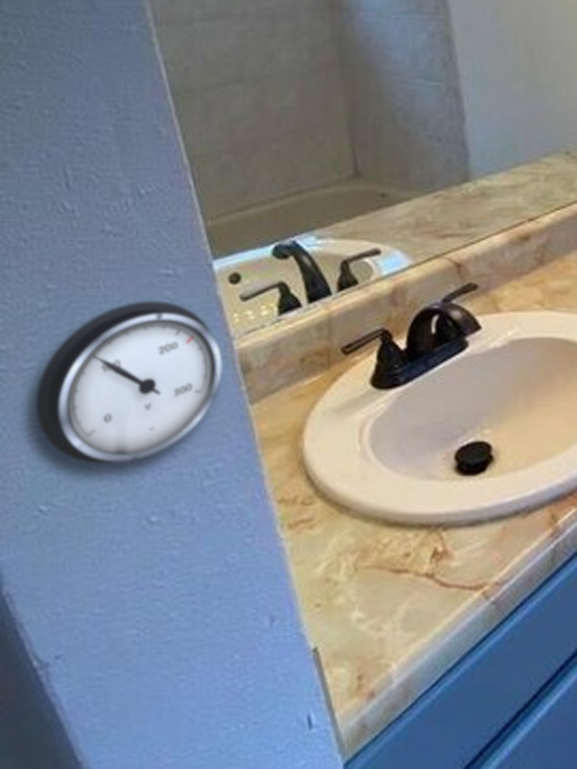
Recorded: 100,V
